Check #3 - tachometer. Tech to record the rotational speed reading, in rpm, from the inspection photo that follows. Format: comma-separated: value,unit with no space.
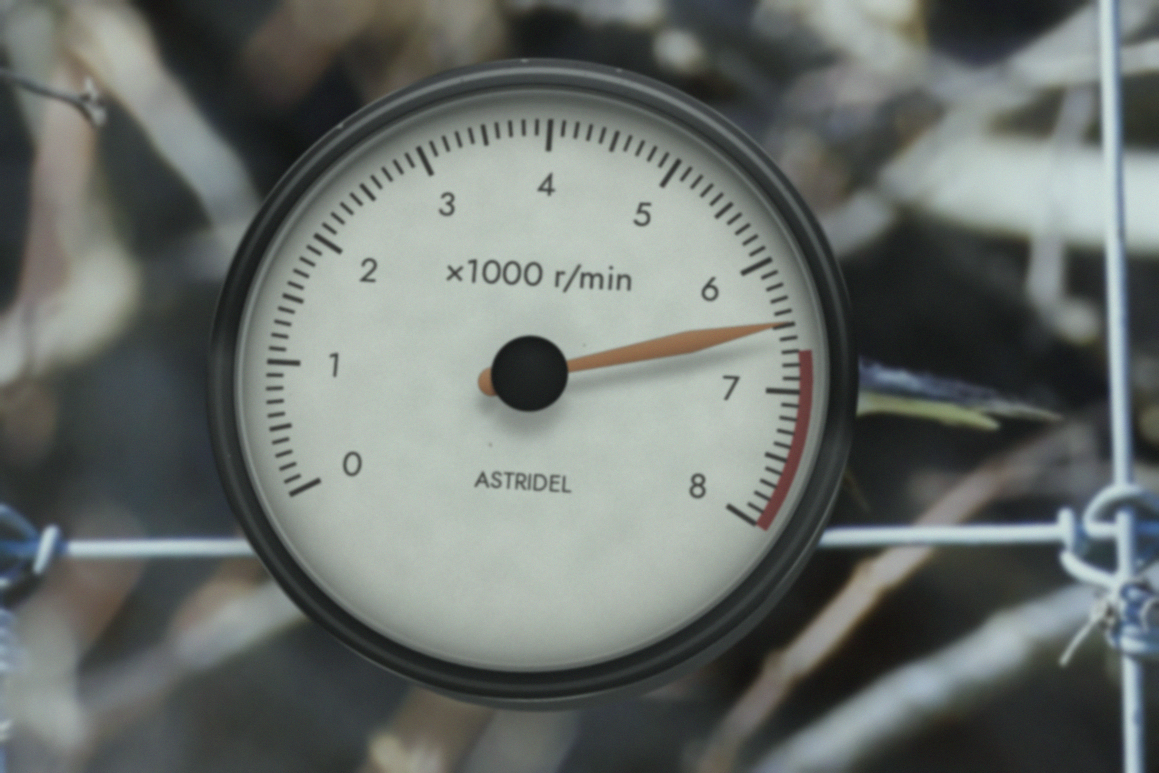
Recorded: 6500,rpm
